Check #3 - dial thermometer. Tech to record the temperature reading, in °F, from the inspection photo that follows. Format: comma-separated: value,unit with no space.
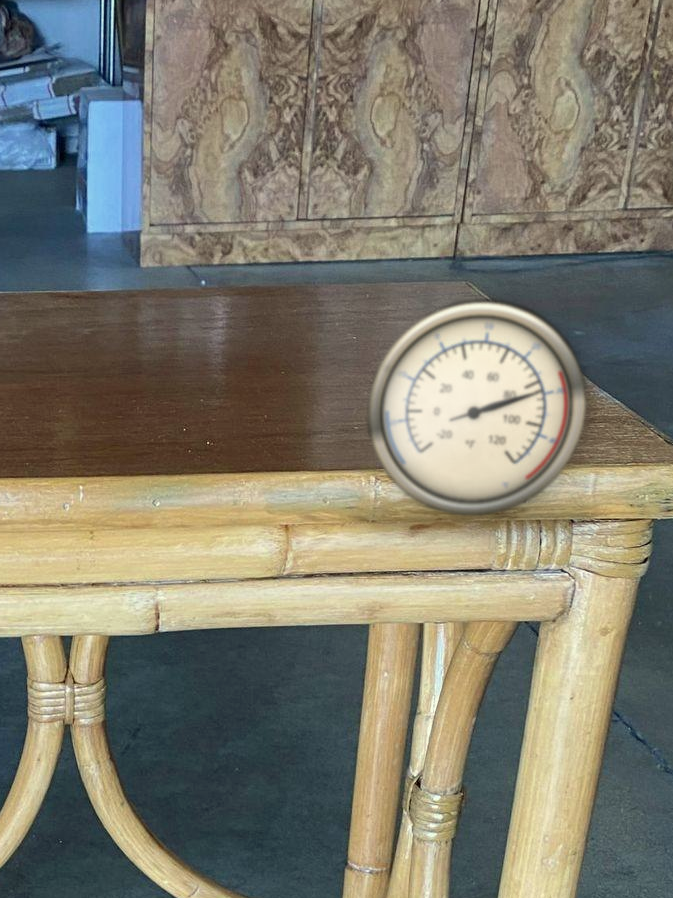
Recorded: 84,°F
